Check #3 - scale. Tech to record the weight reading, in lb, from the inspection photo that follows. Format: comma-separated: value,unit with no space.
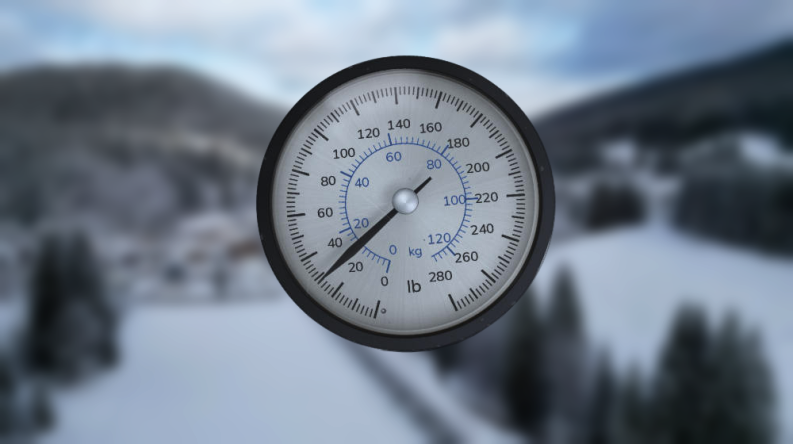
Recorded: 28,lb
